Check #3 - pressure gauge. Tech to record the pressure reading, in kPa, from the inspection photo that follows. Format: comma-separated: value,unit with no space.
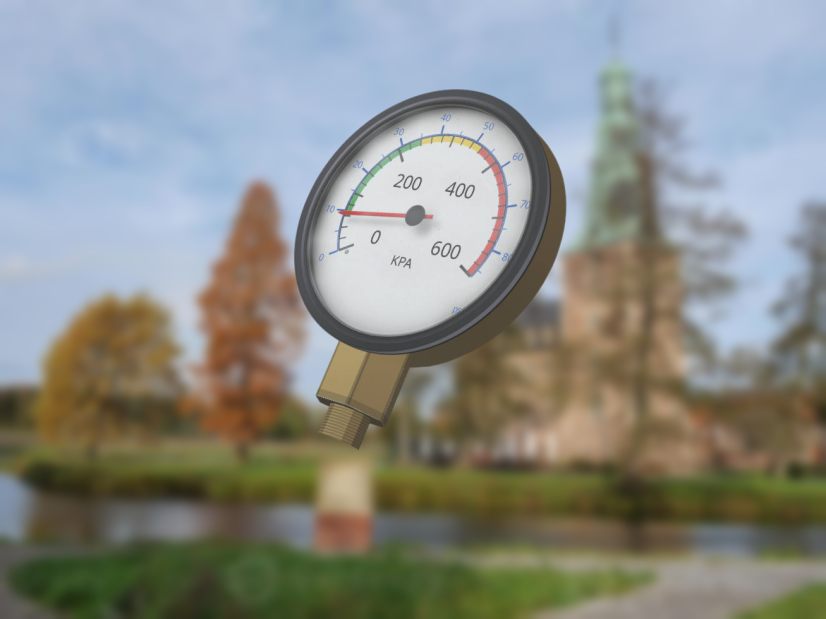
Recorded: 60,kPa
